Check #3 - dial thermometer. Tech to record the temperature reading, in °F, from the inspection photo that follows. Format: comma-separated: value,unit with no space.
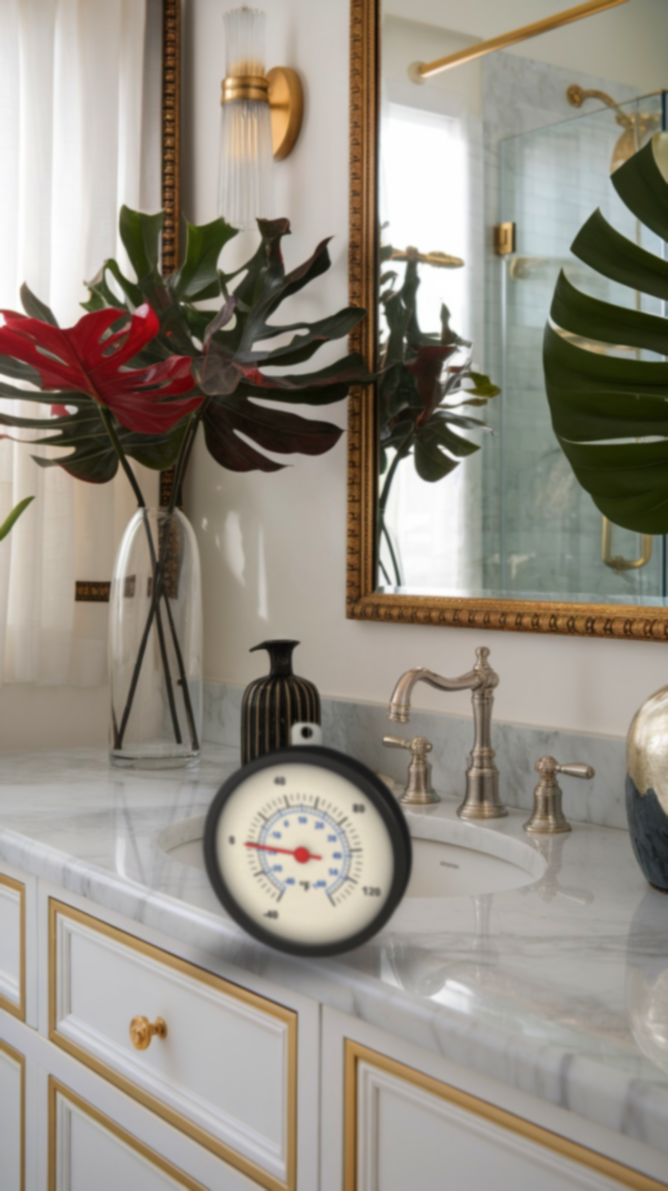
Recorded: 0,°F
